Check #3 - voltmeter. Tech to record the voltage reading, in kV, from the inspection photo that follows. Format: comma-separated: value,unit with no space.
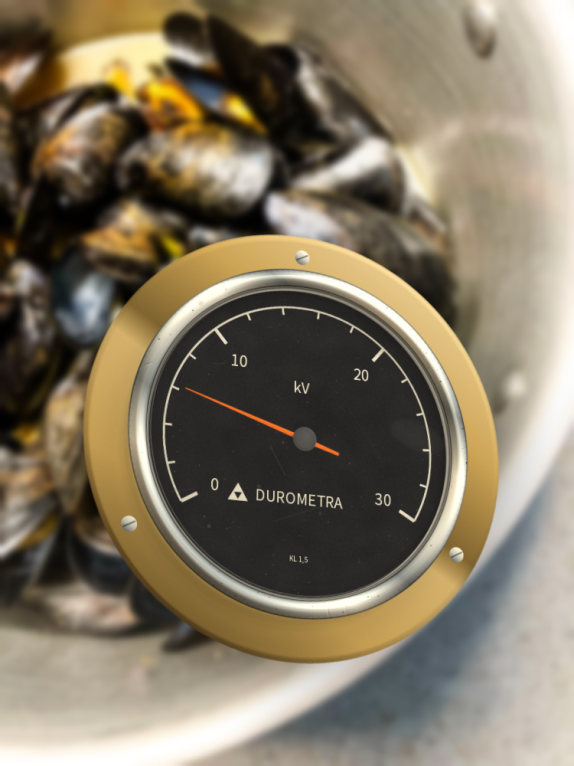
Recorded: 6,kV
